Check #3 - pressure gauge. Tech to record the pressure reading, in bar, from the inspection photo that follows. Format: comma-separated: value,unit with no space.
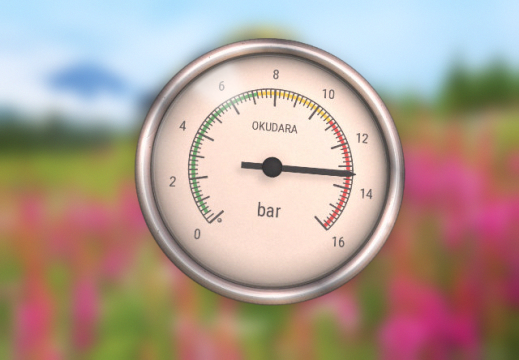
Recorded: 13.4,bar
